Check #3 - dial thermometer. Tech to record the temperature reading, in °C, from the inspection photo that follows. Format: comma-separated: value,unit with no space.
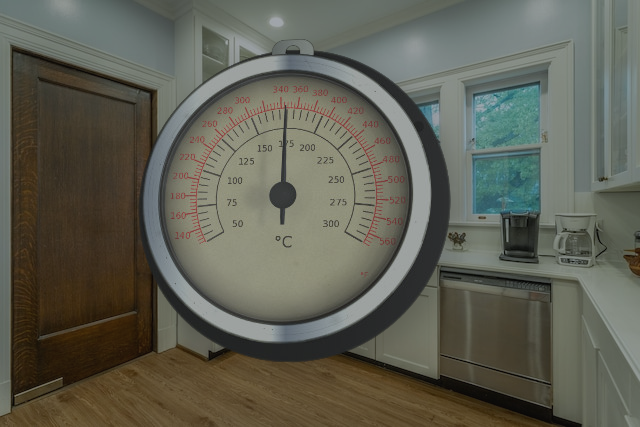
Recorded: 175,°C
